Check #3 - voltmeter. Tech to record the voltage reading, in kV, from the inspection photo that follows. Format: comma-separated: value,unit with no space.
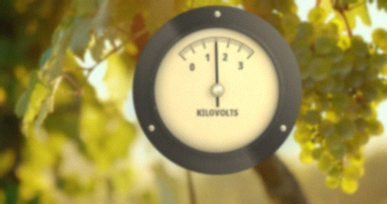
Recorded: 1.5,kV
